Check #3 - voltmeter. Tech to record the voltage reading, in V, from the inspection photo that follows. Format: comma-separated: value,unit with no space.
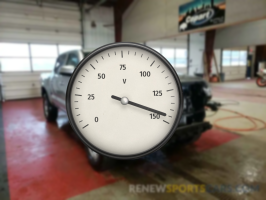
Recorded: 145,V
